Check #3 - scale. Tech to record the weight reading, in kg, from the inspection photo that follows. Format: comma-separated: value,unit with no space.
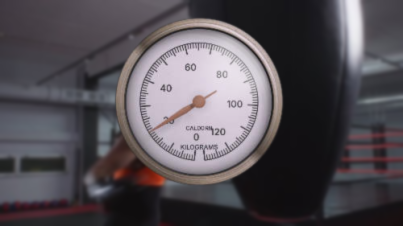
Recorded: 20,kg
